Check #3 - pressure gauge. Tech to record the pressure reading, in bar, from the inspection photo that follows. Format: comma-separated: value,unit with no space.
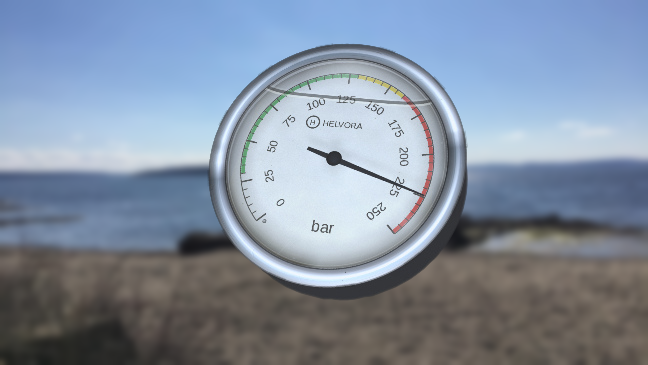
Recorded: 225,bar
